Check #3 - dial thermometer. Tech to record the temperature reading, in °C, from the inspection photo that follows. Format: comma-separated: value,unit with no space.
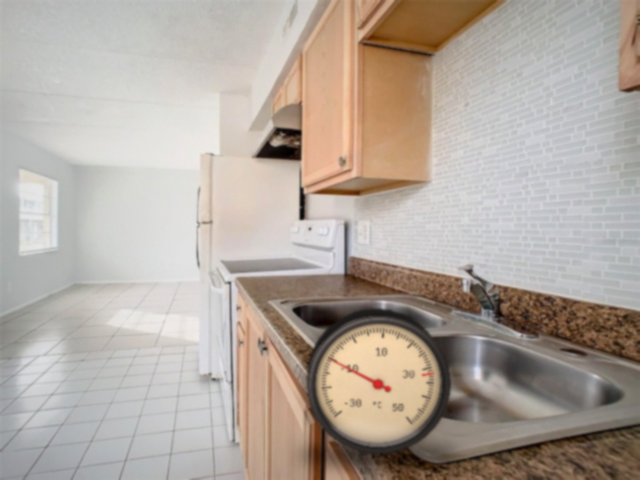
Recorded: -10,°C
